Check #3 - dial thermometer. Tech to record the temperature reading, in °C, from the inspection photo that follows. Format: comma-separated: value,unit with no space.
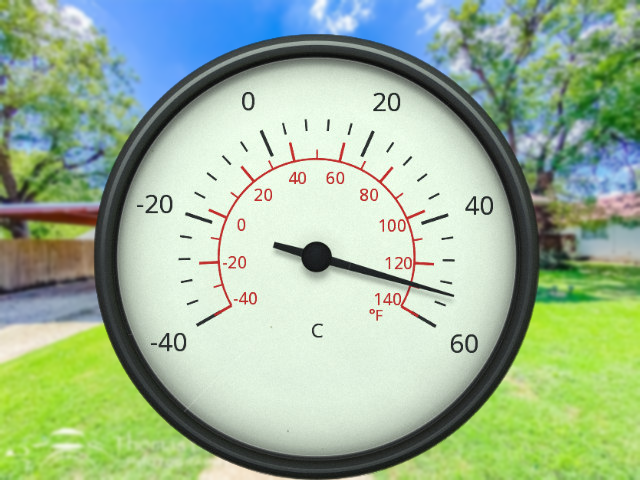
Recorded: 54,°C
